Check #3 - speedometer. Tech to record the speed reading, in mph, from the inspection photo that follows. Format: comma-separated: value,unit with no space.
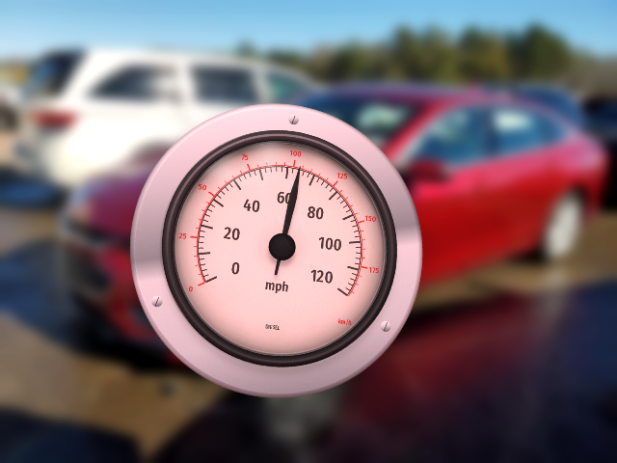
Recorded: 64,mph
